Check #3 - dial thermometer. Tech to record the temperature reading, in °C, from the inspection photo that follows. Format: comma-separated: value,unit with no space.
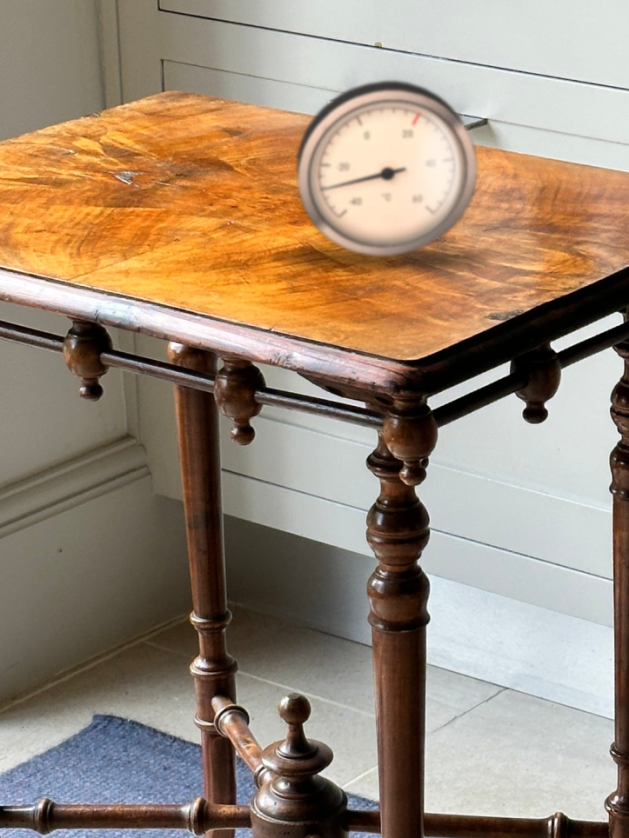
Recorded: -28,°C
